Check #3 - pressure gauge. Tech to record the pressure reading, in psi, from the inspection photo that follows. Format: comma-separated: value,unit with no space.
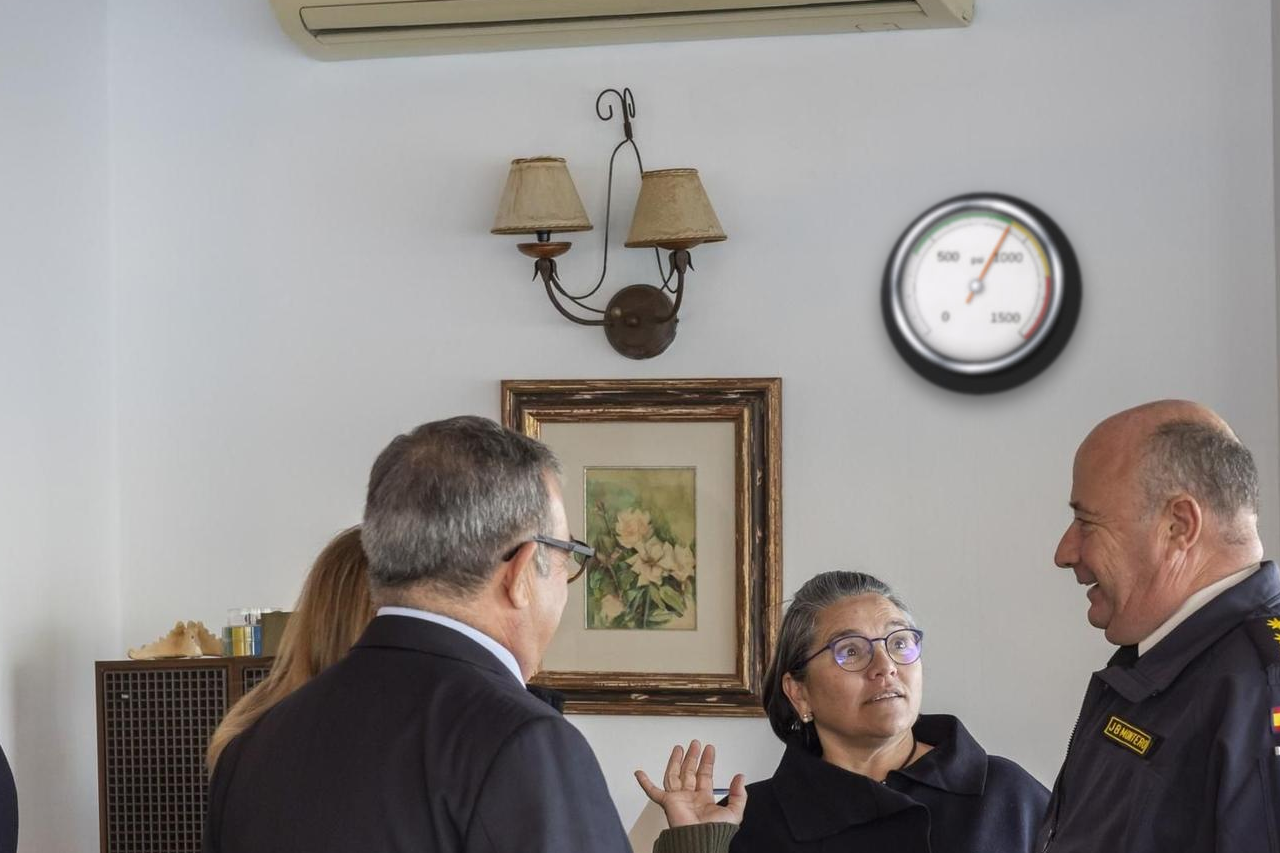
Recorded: 900,psi
